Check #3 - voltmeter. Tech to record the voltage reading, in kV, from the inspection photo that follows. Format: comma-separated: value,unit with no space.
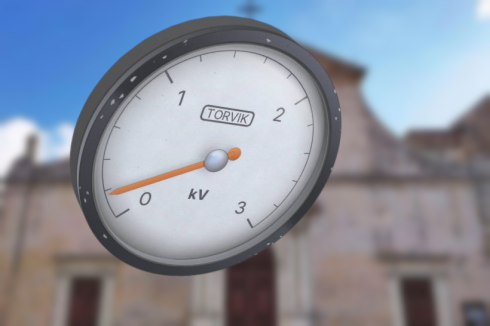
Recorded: 0.2,kV
